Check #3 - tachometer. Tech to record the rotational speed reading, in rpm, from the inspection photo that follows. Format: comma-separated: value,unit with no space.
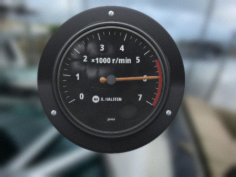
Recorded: 6000,rpm
